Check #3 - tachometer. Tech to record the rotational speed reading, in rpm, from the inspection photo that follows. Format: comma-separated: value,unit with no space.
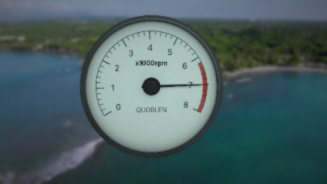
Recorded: 7000,rpm
